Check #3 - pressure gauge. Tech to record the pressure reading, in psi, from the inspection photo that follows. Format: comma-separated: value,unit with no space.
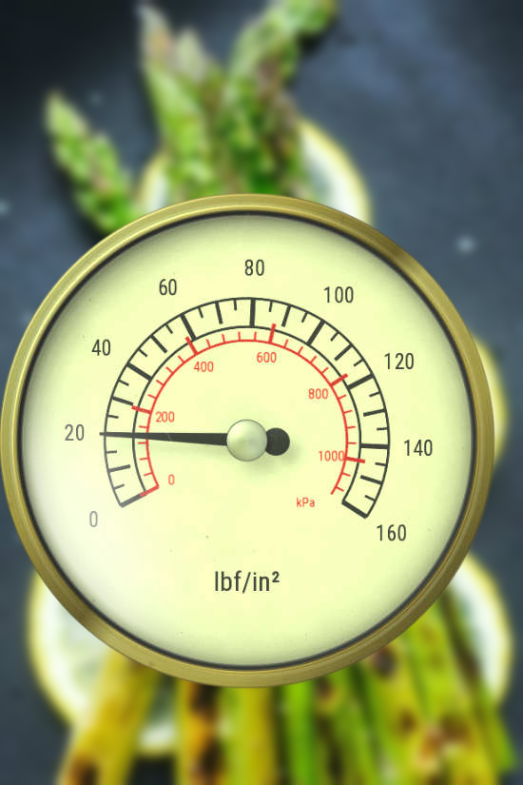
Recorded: 20,psi
